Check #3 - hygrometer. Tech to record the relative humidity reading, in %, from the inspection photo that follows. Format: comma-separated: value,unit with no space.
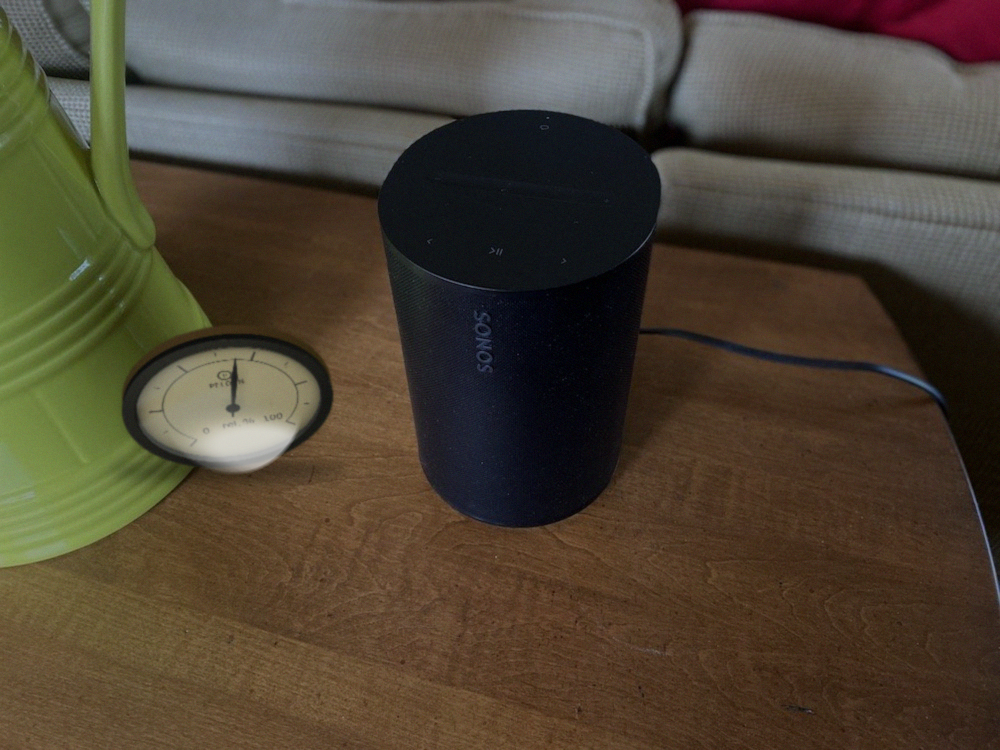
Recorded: 55,%
